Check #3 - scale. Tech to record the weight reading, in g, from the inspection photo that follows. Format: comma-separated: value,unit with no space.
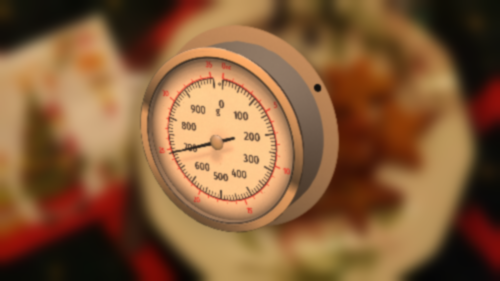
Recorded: 700,g
